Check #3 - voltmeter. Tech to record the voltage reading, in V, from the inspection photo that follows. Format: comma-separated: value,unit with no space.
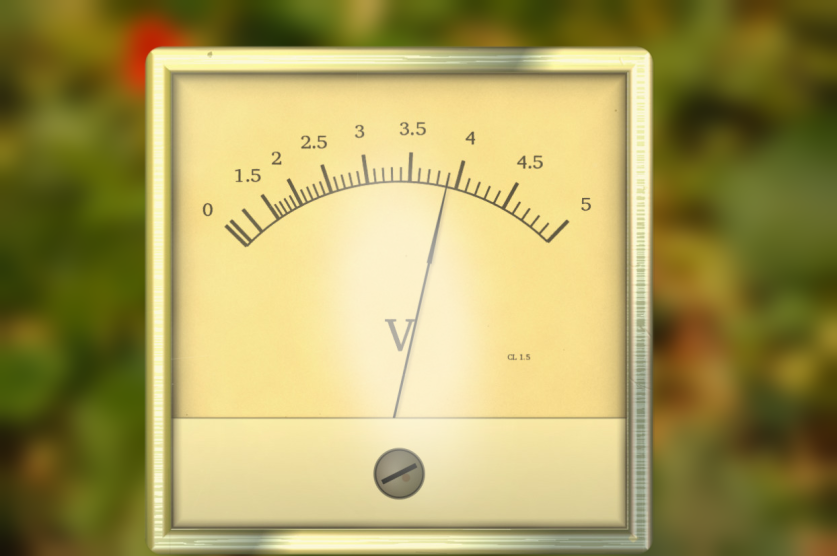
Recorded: 3.9,V
